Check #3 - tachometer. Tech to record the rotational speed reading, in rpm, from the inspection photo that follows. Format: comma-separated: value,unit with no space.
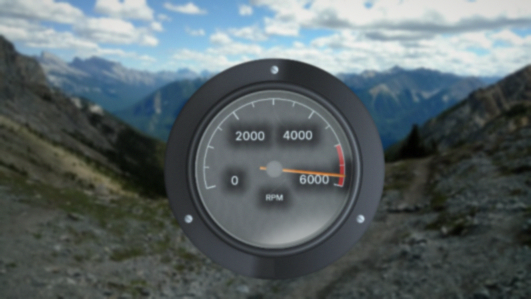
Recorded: 5750,rpm
